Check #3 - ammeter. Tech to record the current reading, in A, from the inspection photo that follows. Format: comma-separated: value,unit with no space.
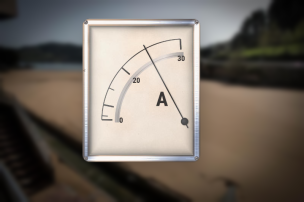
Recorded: 25,A
